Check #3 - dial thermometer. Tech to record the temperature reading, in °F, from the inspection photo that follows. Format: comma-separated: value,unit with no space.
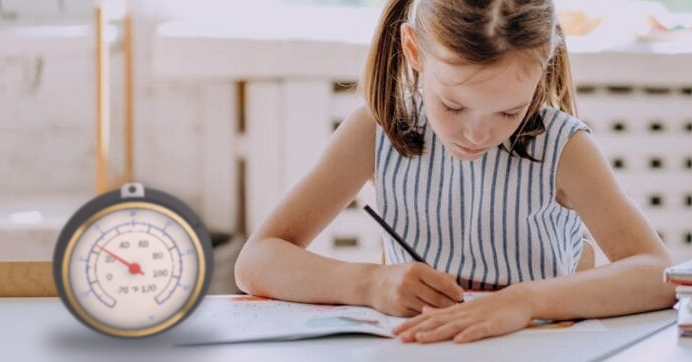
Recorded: 25,°F
